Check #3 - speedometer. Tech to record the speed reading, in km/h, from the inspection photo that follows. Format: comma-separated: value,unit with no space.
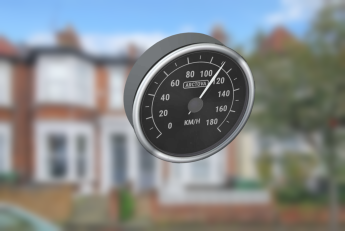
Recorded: 110,km/h
